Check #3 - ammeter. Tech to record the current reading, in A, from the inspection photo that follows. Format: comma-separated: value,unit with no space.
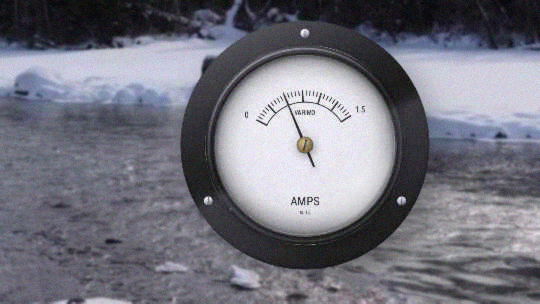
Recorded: 0.5,A
